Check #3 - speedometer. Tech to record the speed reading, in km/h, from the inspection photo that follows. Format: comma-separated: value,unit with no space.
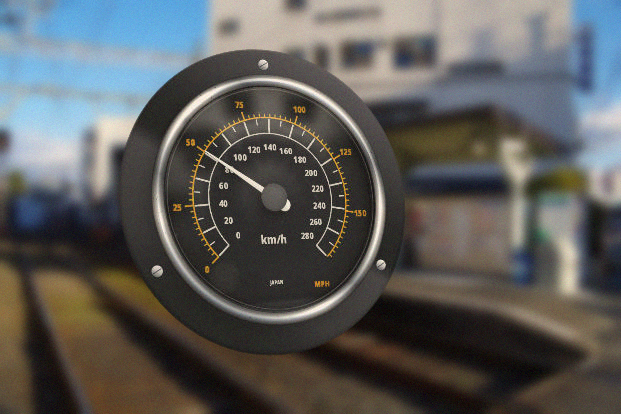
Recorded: 80,km/h
